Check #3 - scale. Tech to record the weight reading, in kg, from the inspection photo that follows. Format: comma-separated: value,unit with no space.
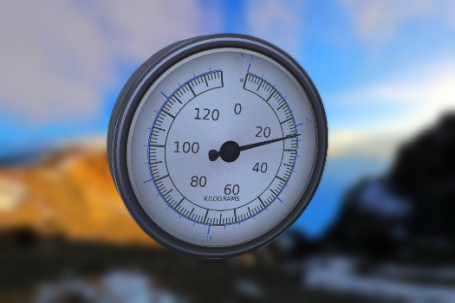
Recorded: 25,kg
